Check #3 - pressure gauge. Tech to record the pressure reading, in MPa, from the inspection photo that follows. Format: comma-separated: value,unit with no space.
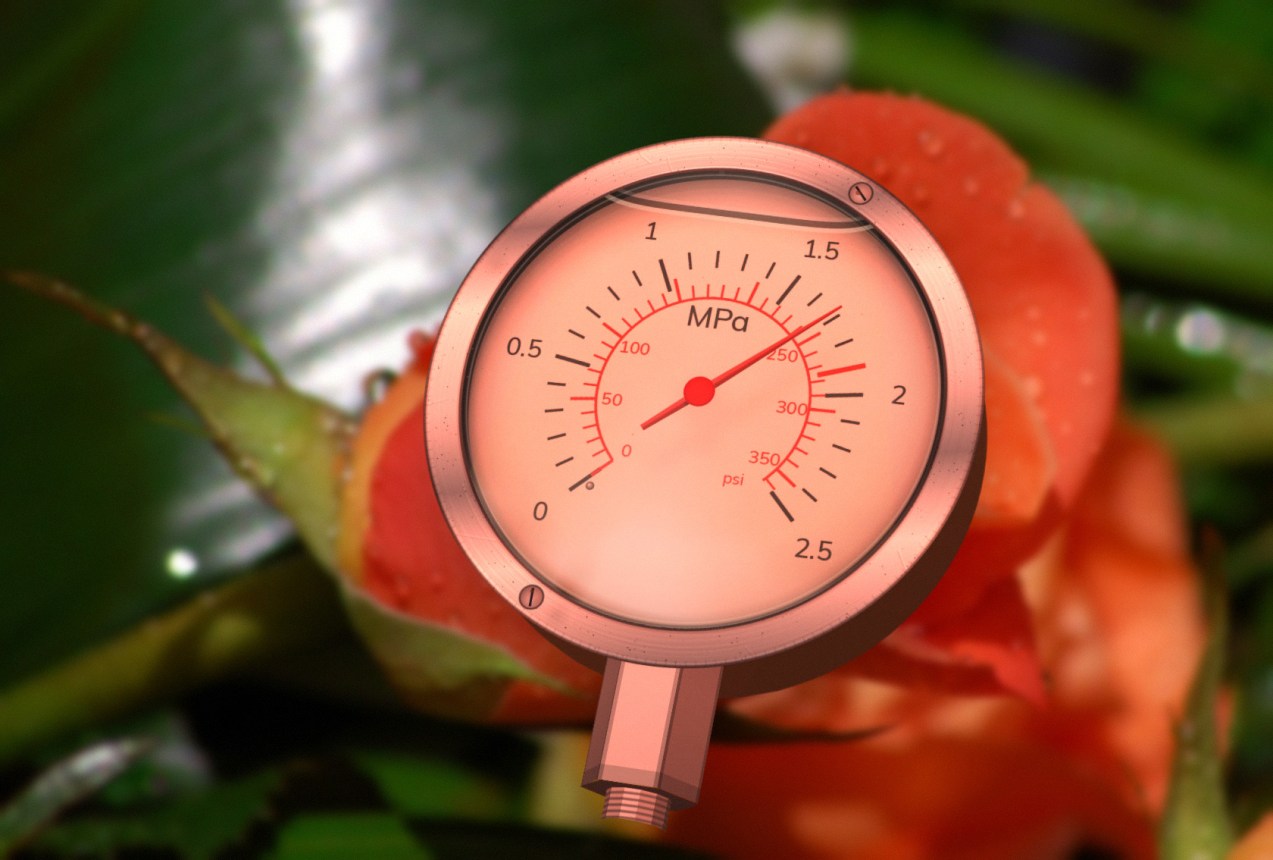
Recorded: 1.7,MPa
